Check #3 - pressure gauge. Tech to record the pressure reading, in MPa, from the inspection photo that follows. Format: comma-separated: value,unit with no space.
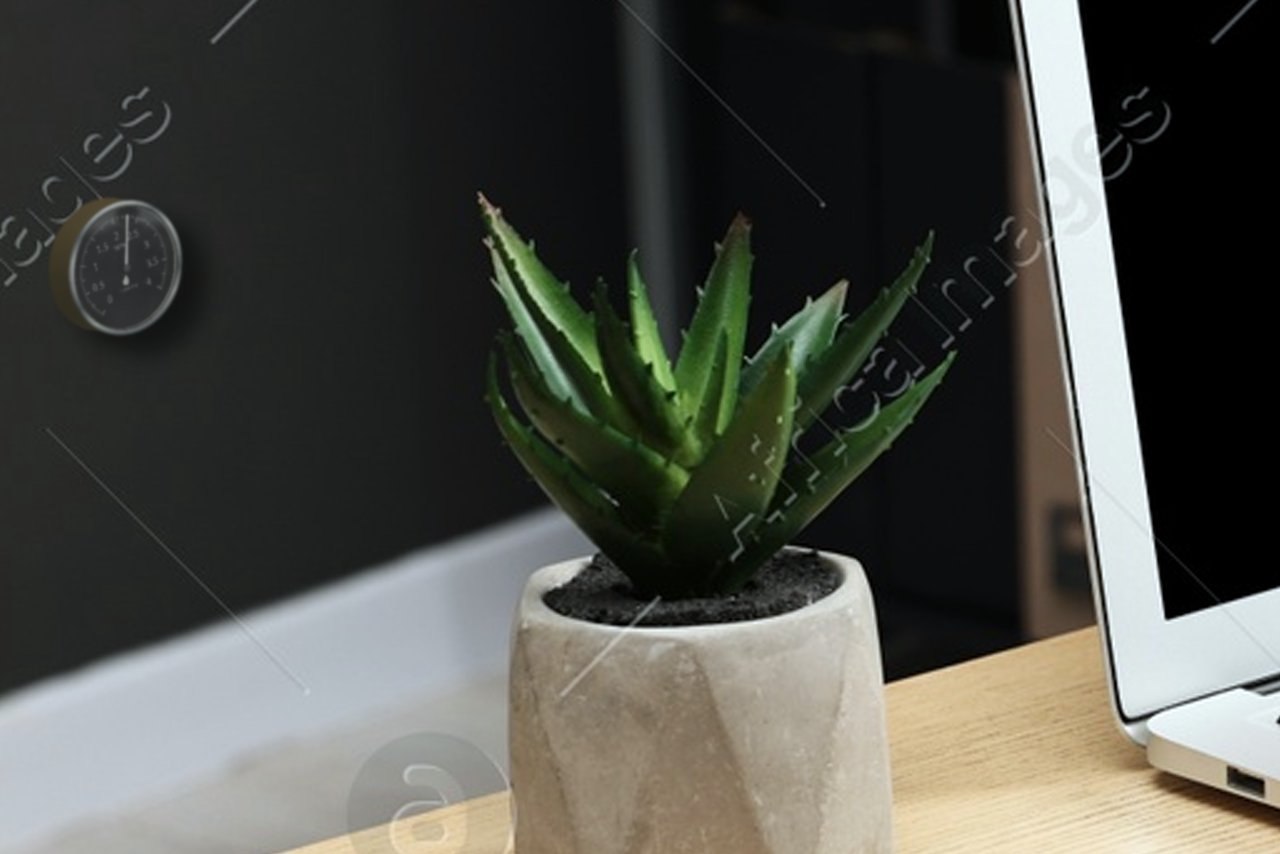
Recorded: 2.25,MPa
